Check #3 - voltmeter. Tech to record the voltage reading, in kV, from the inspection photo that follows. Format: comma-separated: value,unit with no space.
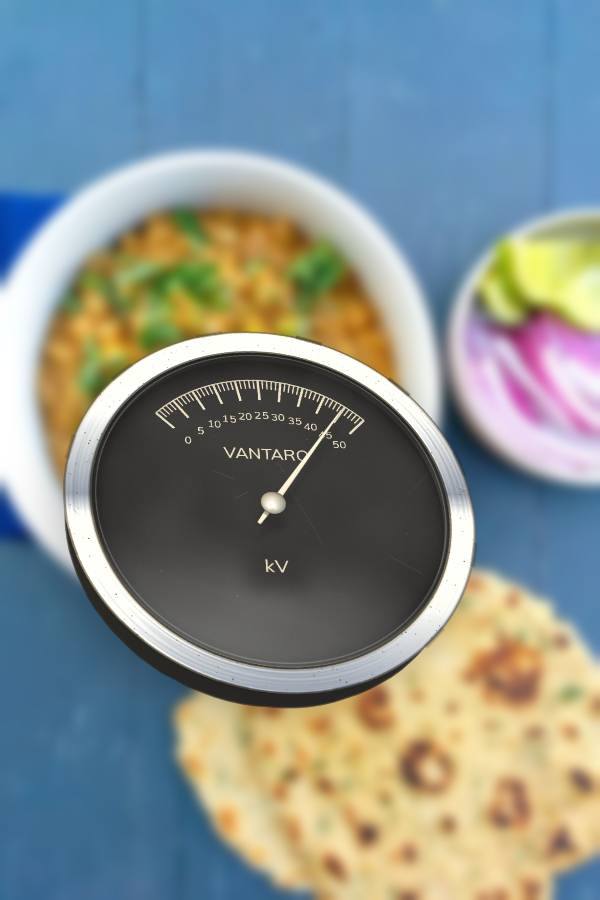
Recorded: 45,kV
